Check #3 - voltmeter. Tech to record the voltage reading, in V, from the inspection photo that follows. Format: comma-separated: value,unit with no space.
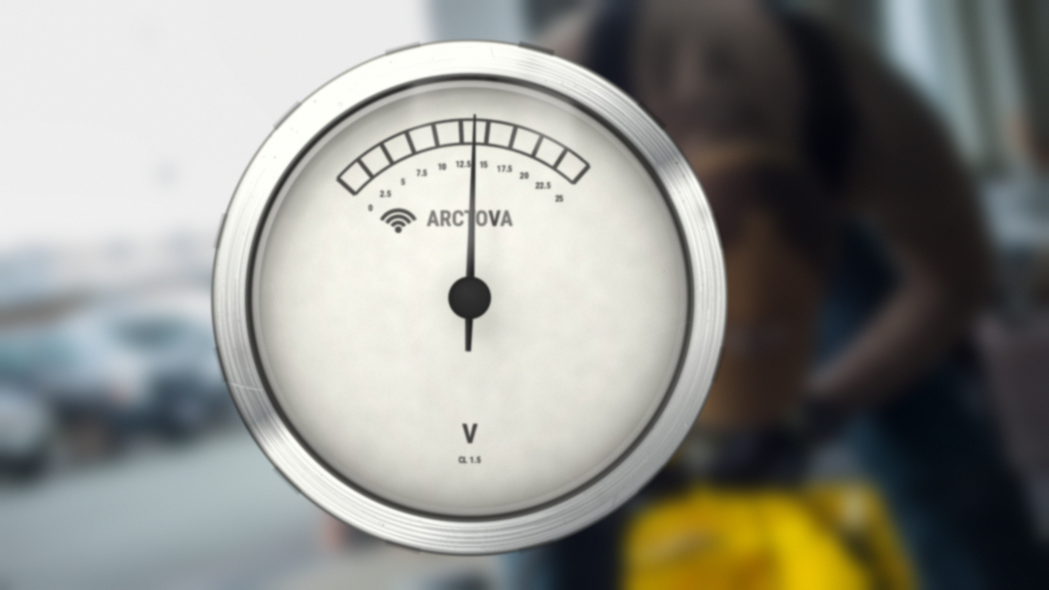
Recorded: 13.75,V
